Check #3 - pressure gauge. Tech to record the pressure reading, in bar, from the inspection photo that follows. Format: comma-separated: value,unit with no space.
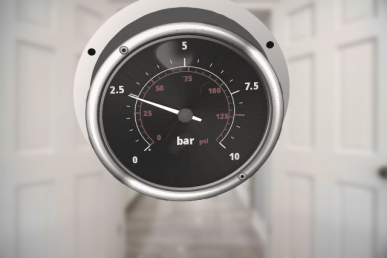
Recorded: 2.5,bar
